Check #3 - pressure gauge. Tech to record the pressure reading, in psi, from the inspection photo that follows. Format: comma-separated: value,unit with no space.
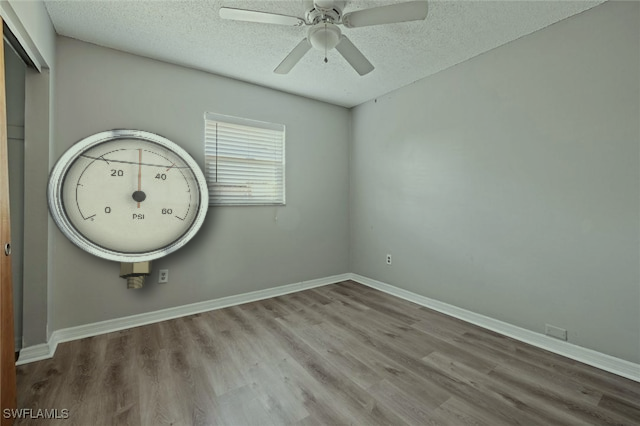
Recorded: 30,psi
